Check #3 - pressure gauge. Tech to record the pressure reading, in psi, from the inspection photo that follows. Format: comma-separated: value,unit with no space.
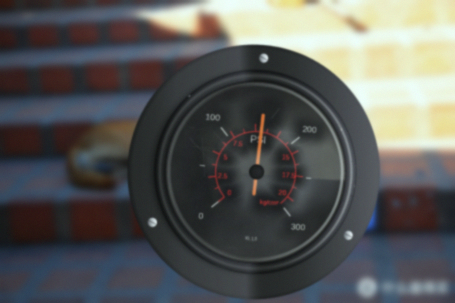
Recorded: 150,psi
